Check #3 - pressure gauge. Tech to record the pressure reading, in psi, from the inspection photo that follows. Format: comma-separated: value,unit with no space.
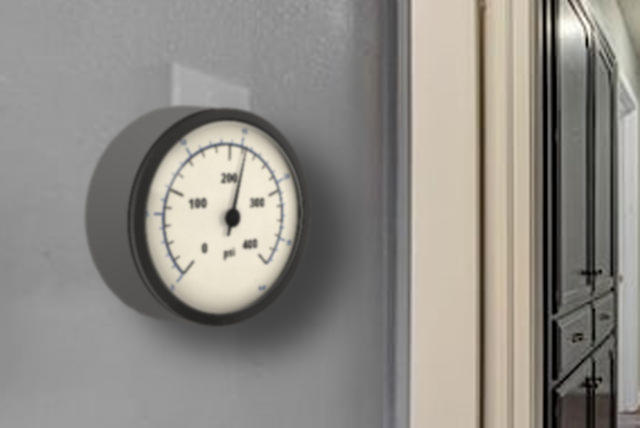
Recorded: 220,psi
